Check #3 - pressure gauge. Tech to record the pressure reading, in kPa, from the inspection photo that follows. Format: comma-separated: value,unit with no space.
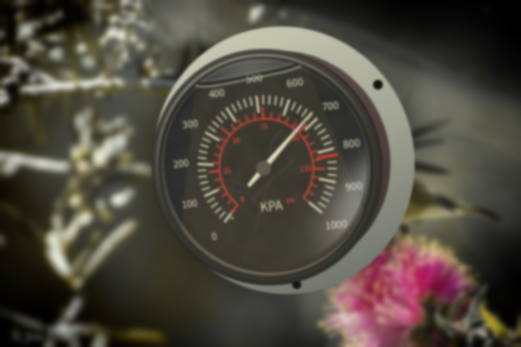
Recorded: 680,kPa
